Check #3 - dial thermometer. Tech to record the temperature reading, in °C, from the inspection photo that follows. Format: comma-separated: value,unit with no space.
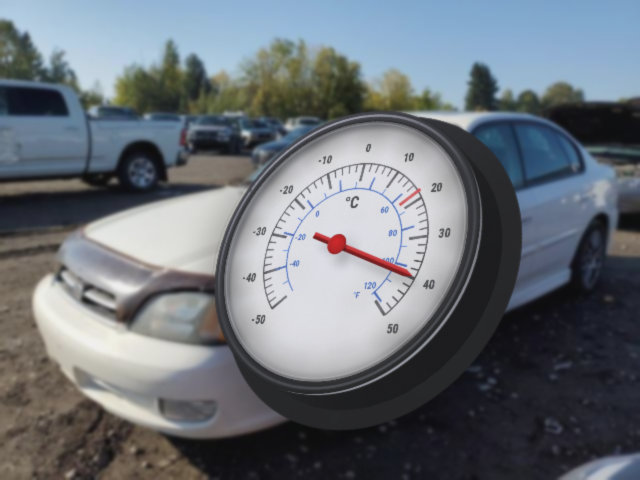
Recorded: 40,°C
